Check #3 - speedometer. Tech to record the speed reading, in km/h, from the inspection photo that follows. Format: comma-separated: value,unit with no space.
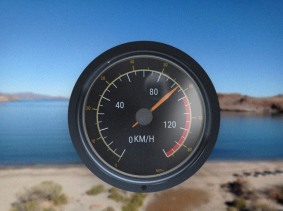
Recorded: 92.5,km/h
